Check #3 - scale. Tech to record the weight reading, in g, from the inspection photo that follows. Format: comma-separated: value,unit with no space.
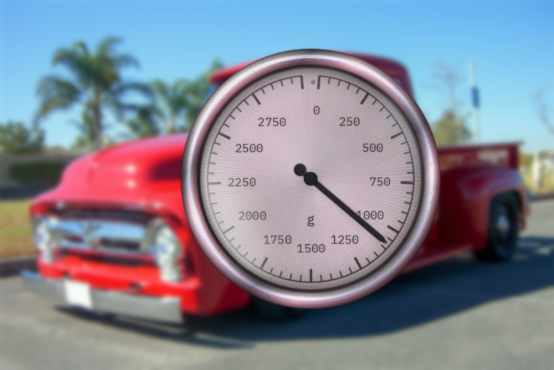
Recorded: 1075,g
